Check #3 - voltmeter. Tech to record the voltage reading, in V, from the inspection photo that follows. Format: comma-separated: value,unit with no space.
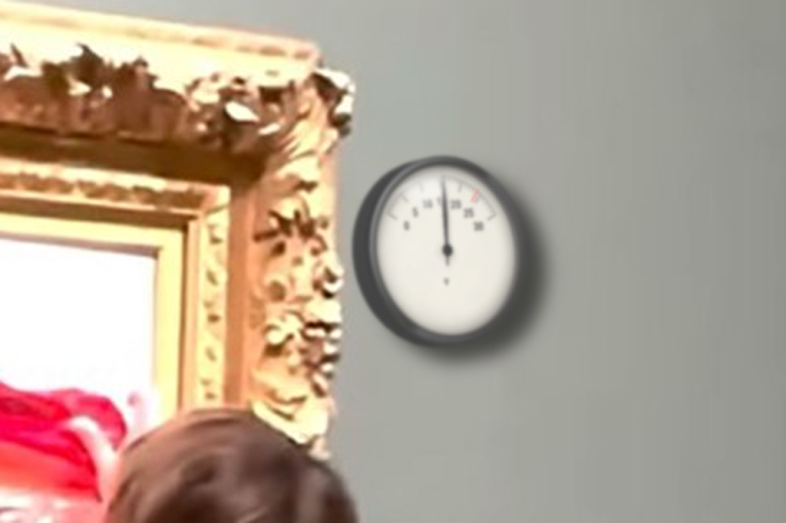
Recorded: 15,V
